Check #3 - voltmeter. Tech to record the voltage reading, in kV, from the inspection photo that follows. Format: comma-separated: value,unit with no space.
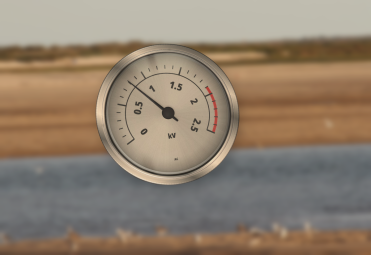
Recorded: 0.8,kV
